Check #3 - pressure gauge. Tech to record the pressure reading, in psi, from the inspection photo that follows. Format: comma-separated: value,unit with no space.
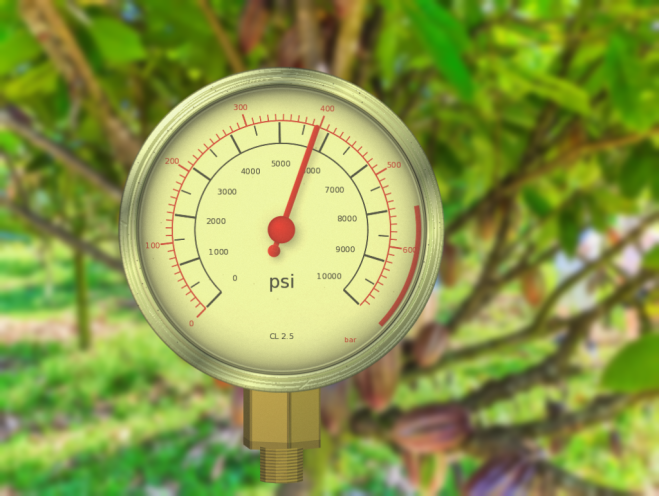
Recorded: 5750,psi
